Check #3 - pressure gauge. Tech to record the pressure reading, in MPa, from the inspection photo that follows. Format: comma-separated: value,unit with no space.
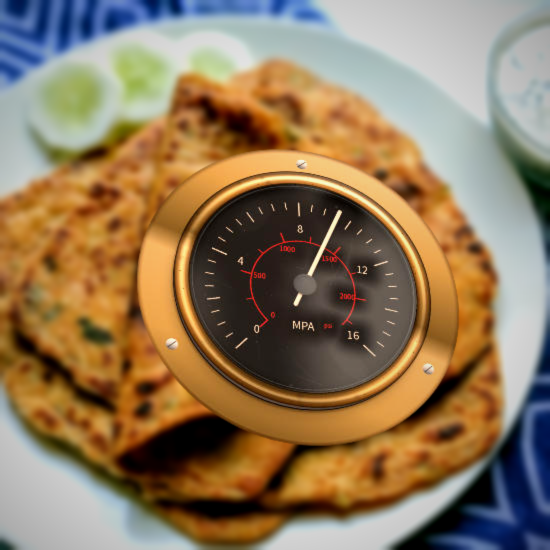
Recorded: 9.5,MPa
